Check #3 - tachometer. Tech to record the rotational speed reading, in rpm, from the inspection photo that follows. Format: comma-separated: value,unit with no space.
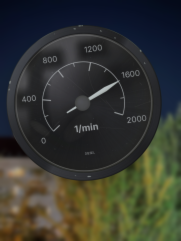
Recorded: 1600,rpm
